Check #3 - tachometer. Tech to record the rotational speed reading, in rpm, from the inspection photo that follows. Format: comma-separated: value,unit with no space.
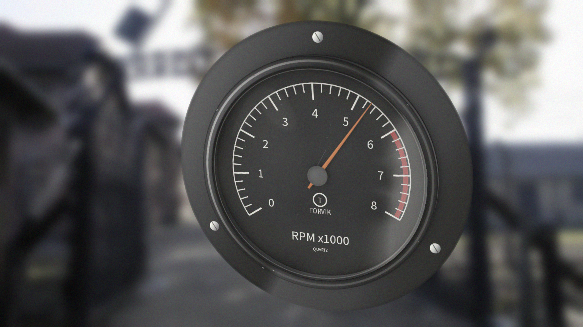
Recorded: 5300,rpm
